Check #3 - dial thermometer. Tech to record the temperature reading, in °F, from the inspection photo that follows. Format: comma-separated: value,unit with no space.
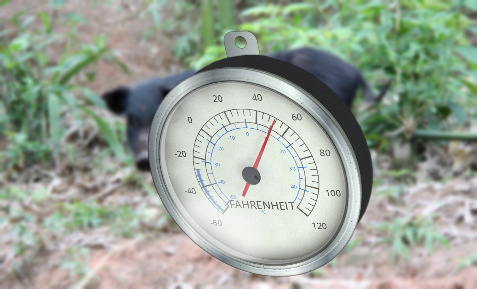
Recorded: 52,°F
